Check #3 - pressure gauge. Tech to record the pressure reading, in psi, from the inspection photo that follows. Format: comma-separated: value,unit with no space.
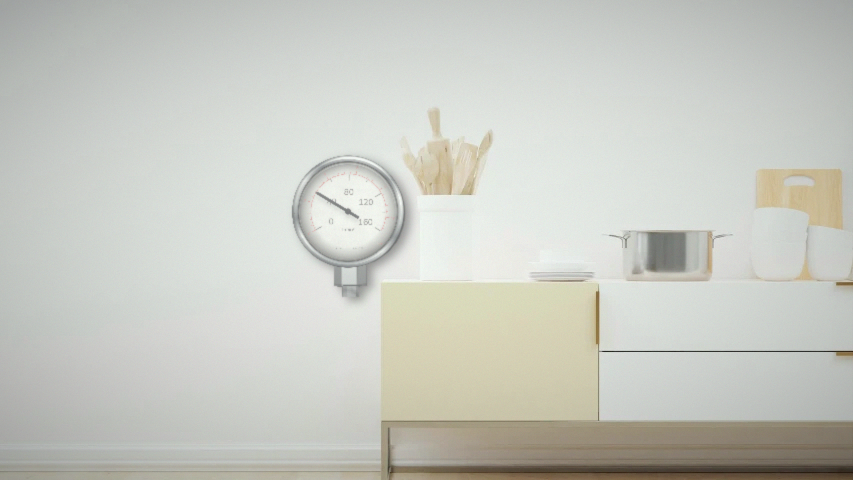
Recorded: 40,psi
